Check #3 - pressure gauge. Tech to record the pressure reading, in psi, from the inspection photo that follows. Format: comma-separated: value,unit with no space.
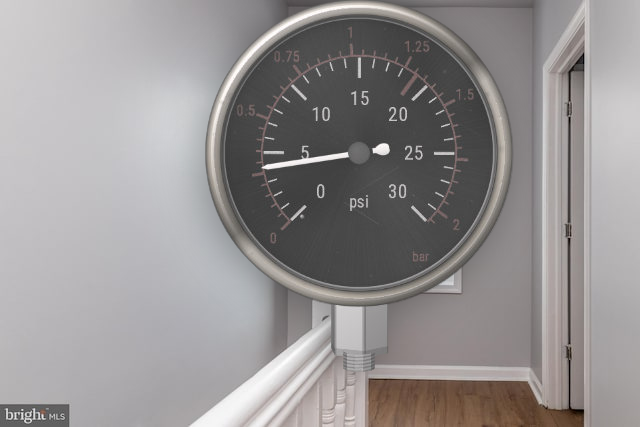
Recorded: 4,psi
